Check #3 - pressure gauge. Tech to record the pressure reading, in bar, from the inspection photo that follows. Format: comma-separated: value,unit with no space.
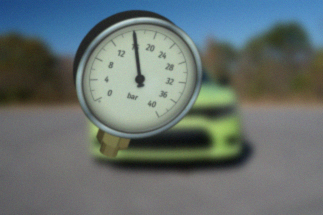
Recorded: 16,bar
